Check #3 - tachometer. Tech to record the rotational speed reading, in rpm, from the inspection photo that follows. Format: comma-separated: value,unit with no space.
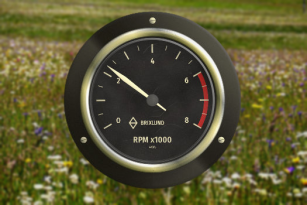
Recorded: 2250,rpm
